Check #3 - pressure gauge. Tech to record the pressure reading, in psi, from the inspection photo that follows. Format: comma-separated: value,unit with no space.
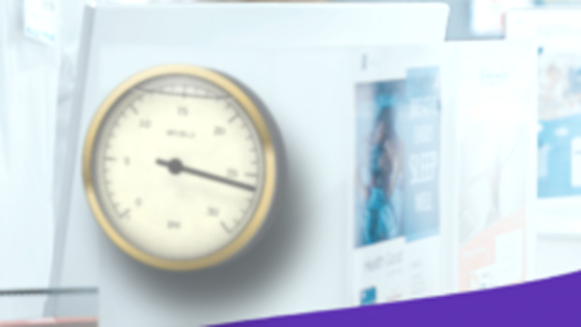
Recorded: 26,psi
